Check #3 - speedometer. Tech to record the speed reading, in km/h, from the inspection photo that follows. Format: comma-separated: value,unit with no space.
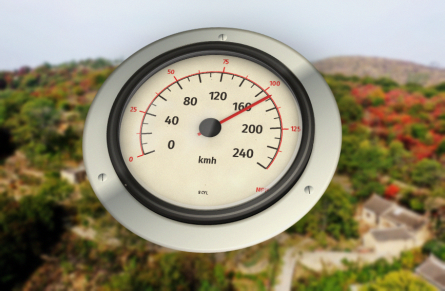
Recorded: 170,km/h
